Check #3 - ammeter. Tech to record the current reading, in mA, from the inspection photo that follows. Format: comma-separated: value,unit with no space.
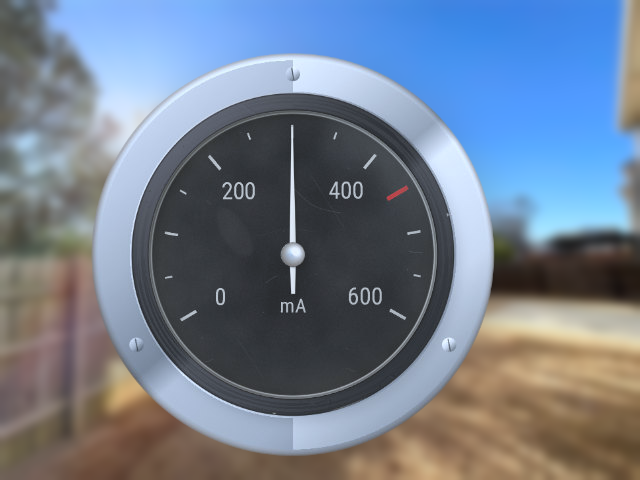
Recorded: 300,mA
